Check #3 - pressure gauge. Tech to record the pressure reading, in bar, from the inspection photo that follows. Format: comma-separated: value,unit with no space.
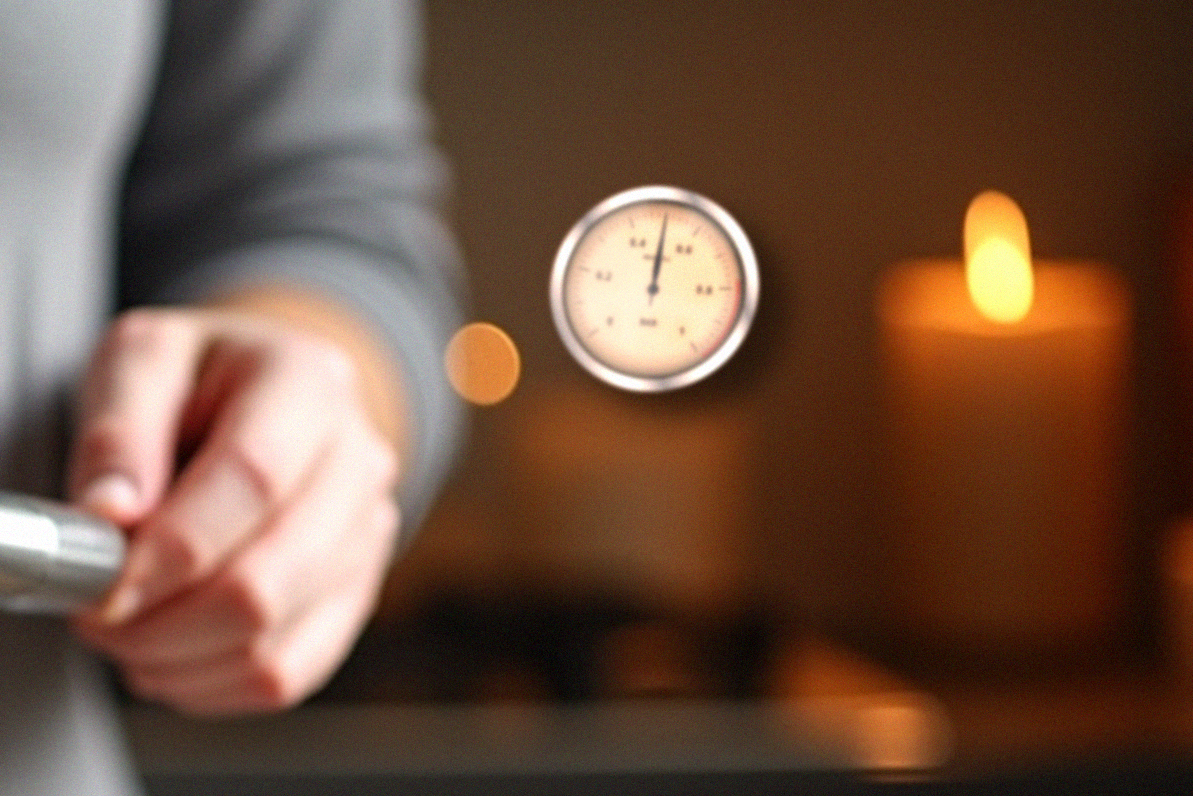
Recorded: 0.5,bar
